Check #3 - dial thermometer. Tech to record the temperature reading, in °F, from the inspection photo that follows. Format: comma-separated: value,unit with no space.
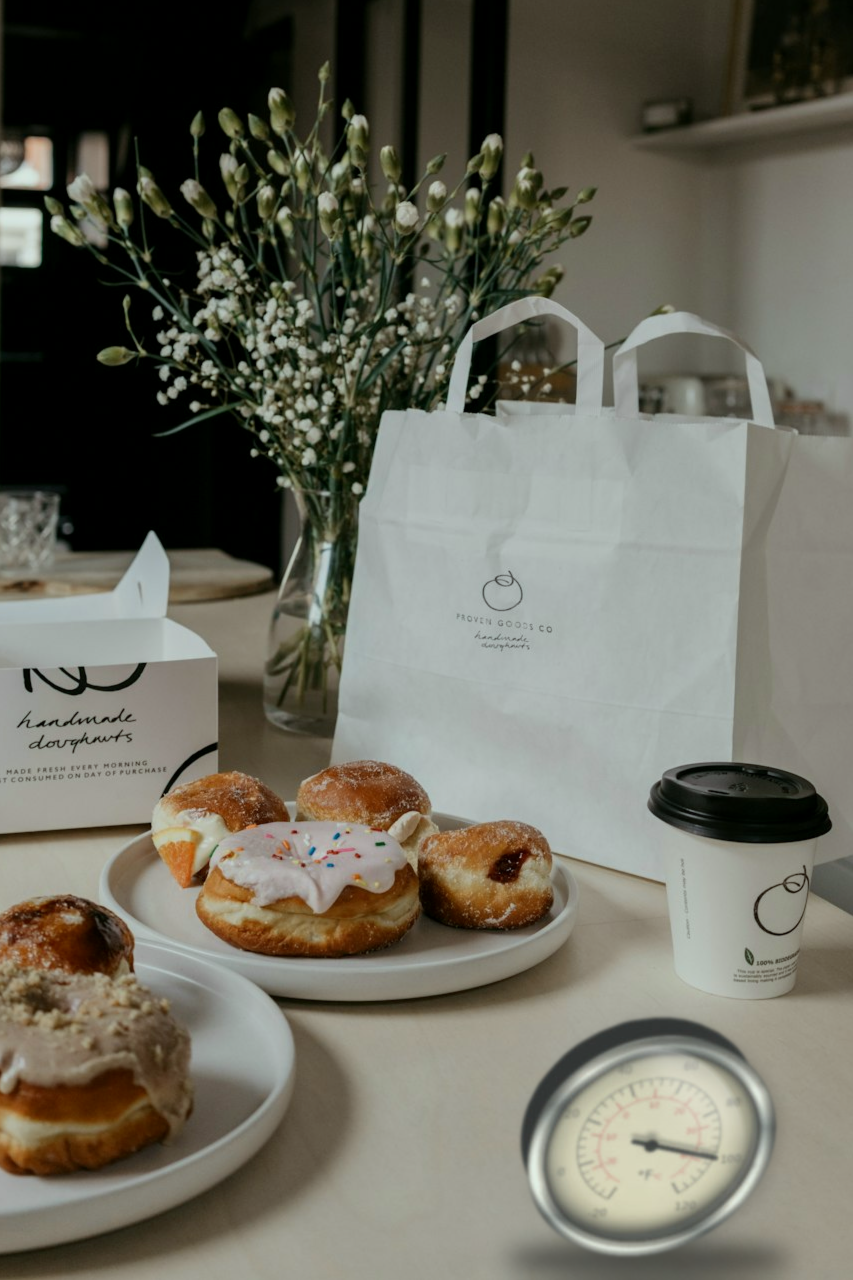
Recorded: 100,°F
